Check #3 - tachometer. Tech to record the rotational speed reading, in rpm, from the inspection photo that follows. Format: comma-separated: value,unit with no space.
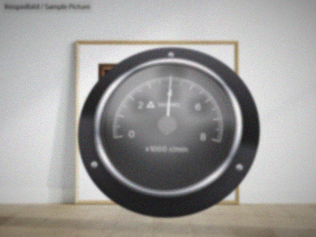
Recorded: 4000,rpm
